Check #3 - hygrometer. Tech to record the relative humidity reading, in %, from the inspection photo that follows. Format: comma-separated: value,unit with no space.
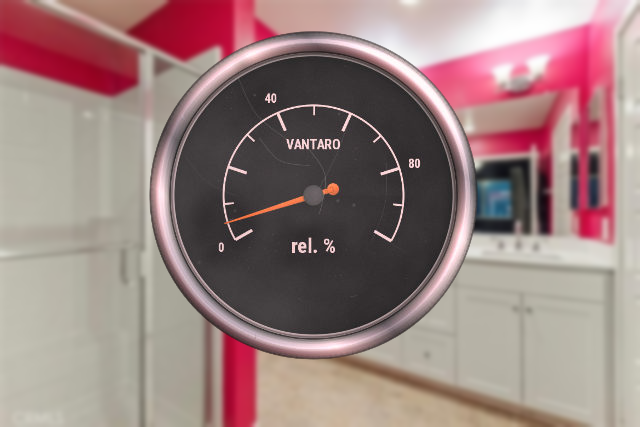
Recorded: 5,%
